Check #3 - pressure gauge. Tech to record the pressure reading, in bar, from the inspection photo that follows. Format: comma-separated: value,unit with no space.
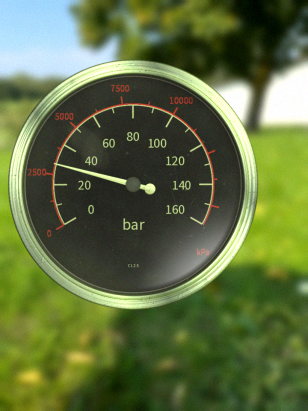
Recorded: 30,bar
